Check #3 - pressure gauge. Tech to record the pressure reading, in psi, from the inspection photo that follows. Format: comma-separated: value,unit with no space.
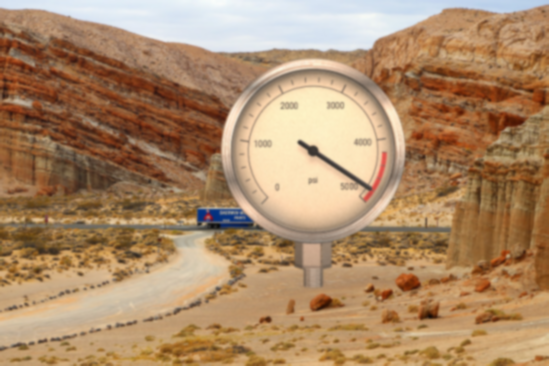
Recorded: 4800,psi
